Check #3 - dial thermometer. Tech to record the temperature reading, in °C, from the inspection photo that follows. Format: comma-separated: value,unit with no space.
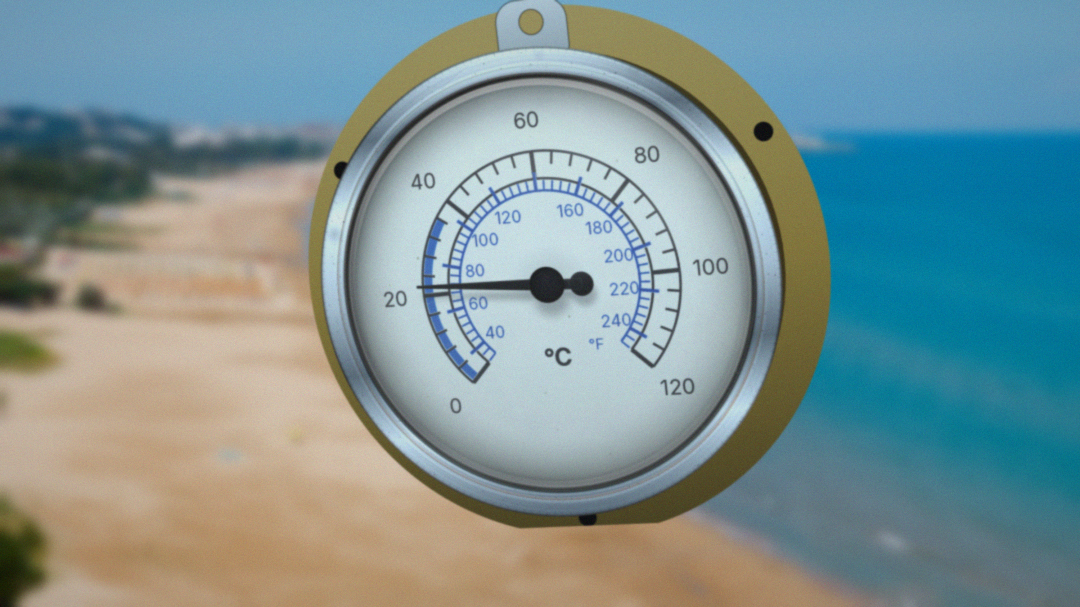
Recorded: 22,°C
